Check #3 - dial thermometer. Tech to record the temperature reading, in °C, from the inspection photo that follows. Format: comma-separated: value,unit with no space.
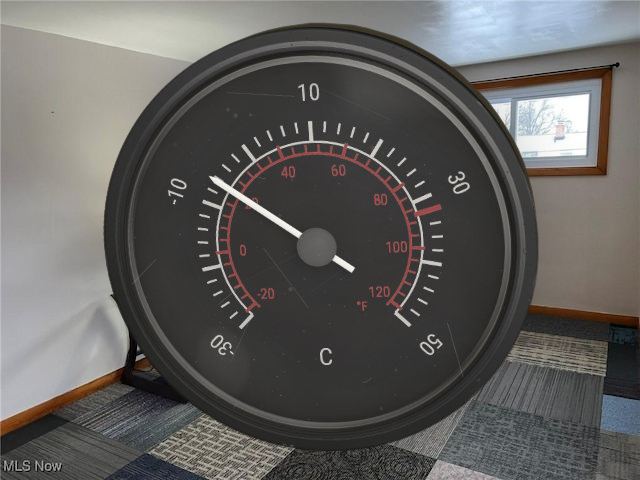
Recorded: -6,°C
